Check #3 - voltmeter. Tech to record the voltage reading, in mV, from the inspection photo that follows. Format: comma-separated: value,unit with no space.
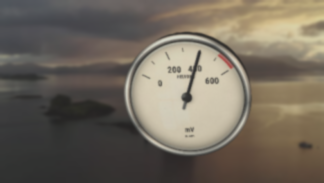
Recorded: 400,mV
